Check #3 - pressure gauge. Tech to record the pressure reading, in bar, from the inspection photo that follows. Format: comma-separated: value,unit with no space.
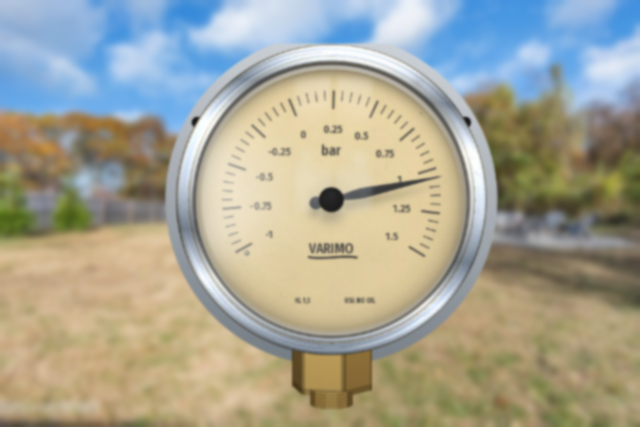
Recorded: 1.05,bar
